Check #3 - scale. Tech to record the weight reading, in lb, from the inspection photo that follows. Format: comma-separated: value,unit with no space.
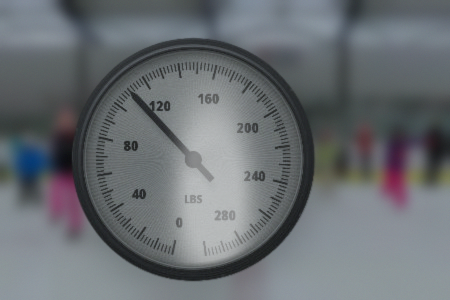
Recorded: 110,lb
